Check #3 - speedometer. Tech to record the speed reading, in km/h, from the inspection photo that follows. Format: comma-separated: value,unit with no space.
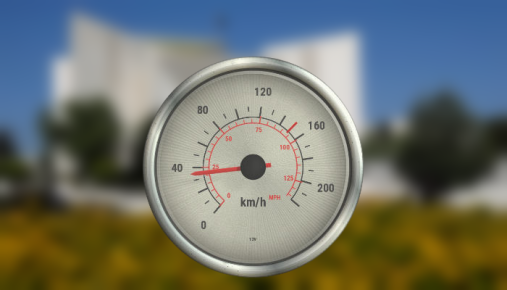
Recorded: 35,km/h
